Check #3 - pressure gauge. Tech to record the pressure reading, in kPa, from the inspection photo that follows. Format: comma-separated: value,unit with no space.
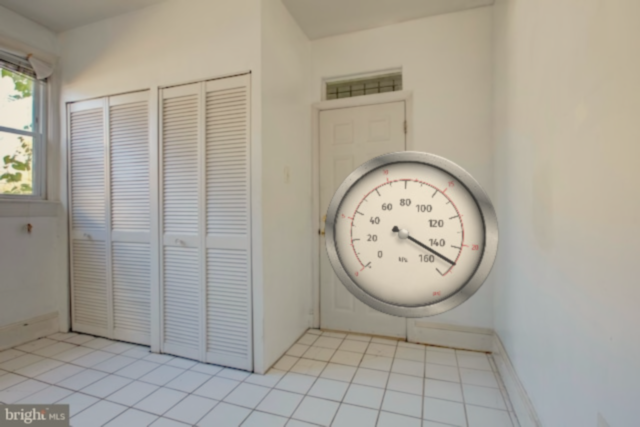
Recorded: 150,kPa
